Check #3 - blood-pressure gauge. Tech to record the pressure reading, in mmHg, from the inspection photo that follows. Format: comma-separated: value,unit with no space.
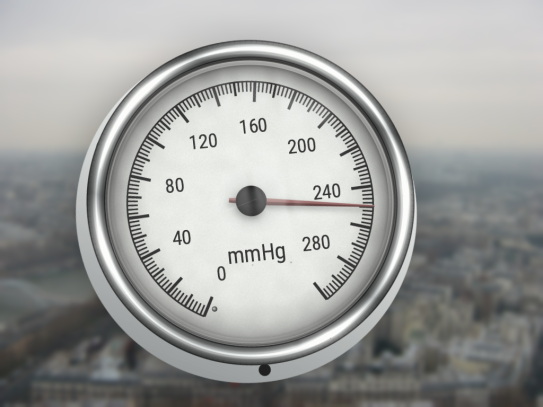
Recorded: 250,mmHg
